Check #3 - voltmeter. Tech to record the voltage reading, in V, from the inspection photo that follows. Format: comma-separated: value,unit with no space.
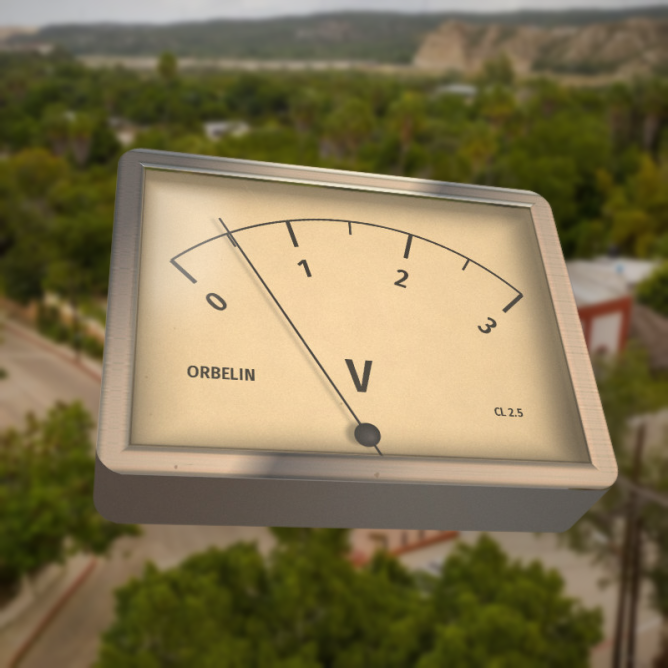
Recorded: 0.5,V
